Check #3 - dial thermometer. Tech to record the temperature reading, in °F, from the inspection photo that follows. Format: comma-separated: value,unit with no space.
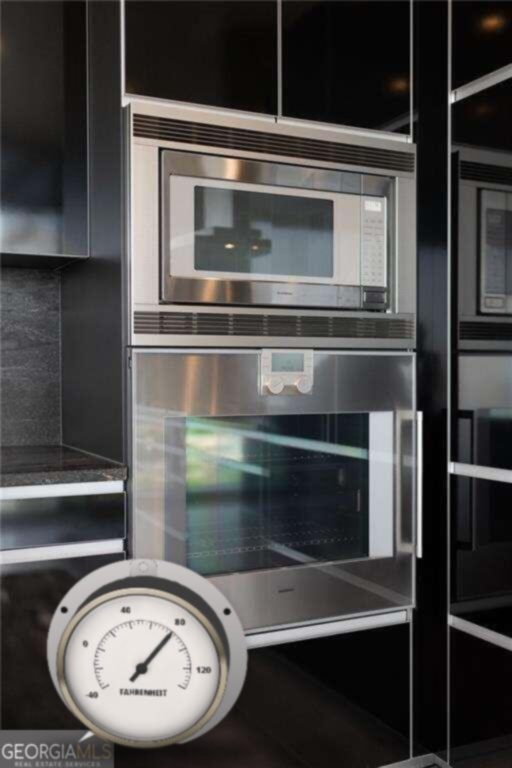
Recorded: 80,°F
